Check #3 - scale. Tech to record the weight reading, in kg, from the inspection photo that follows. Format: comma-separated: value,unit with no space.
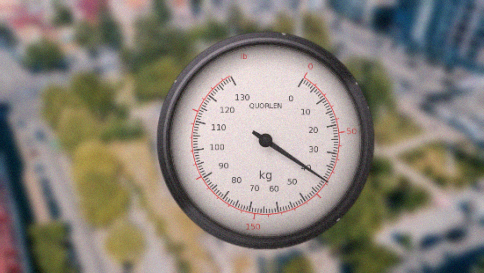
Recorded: 40,kg
